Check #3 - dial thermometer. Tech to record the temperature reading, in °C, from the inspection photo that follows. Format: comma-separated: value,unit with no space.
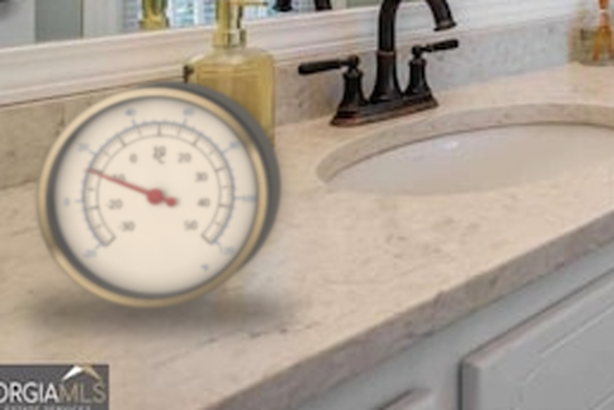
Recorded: -10,°C
